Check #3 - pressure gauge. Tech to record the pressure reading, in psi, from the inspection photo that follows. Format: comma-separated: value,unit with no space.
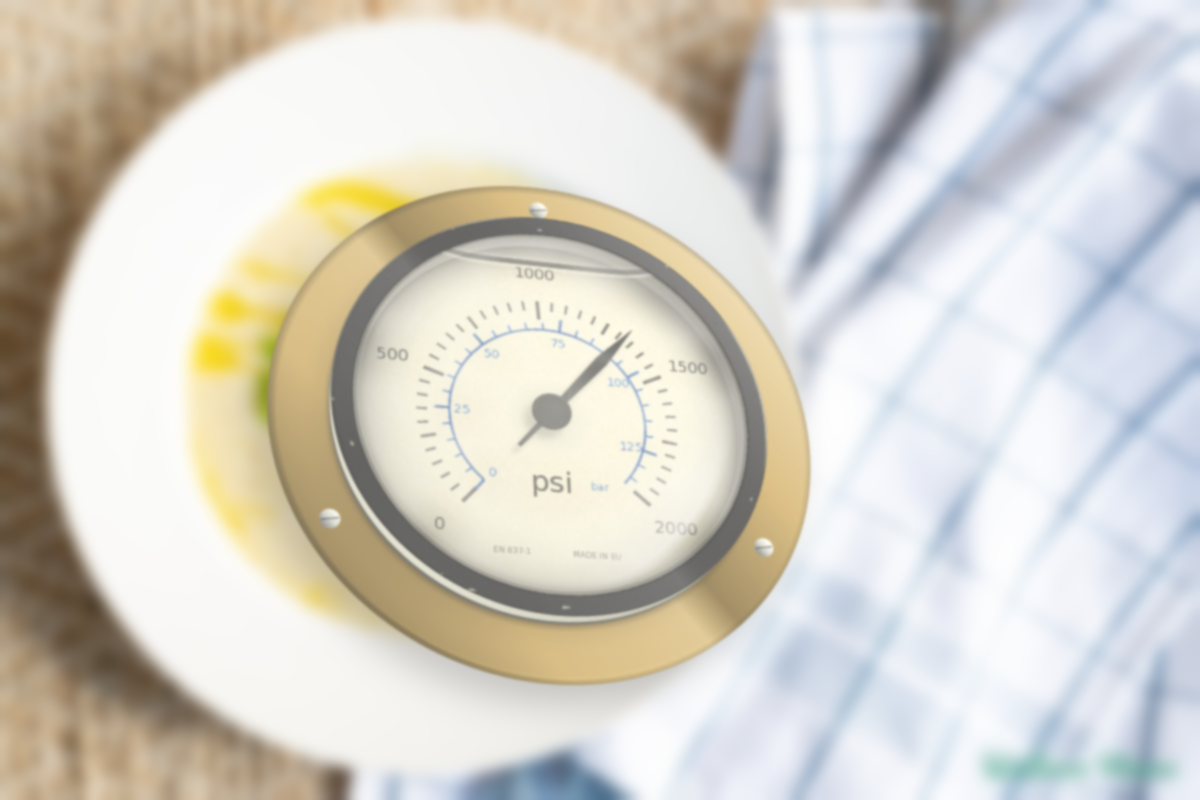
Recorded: 1325,psi
